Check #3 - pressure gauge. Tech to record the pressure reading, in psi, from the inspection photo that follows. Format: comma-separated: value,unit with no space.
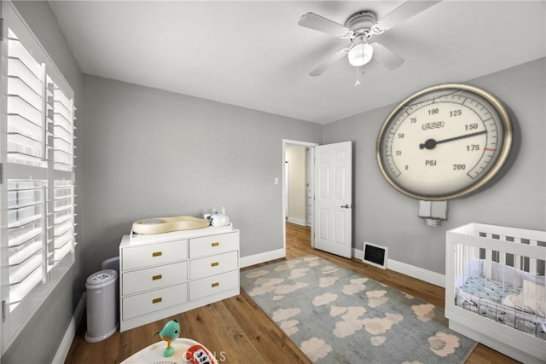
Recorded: 160,psi
